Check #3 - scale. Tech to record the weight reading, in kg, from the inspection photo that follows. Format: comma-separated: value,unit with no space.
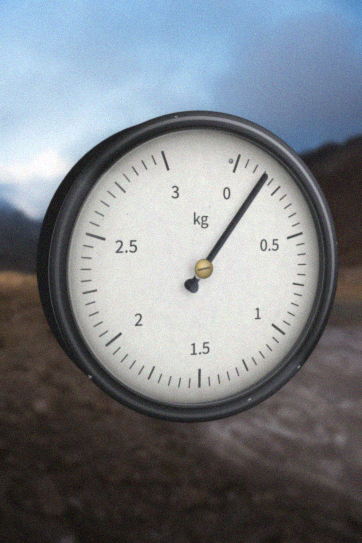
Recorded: 0.15,kg
